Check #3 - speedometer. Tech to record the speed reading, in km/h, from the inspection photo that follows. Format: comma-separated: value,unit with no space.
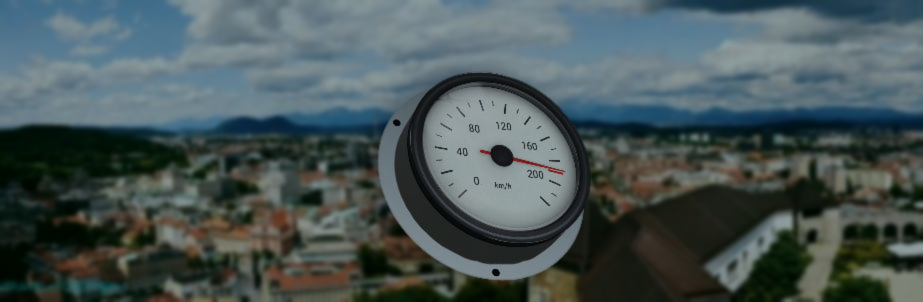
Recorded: 190,km/h
